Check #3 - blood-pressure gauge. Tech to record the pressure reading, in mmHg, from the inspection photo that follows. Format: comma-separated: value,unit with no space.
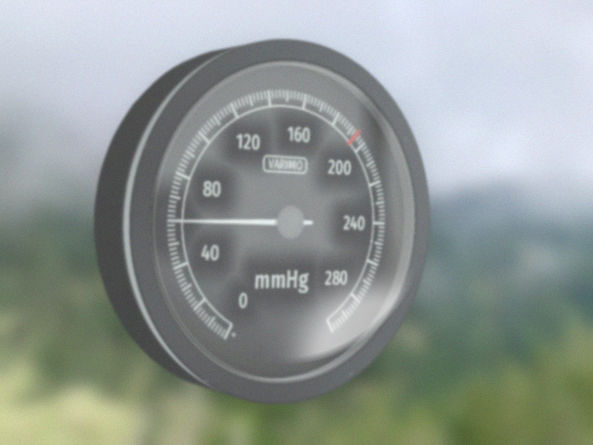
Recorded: 60,mmHg
